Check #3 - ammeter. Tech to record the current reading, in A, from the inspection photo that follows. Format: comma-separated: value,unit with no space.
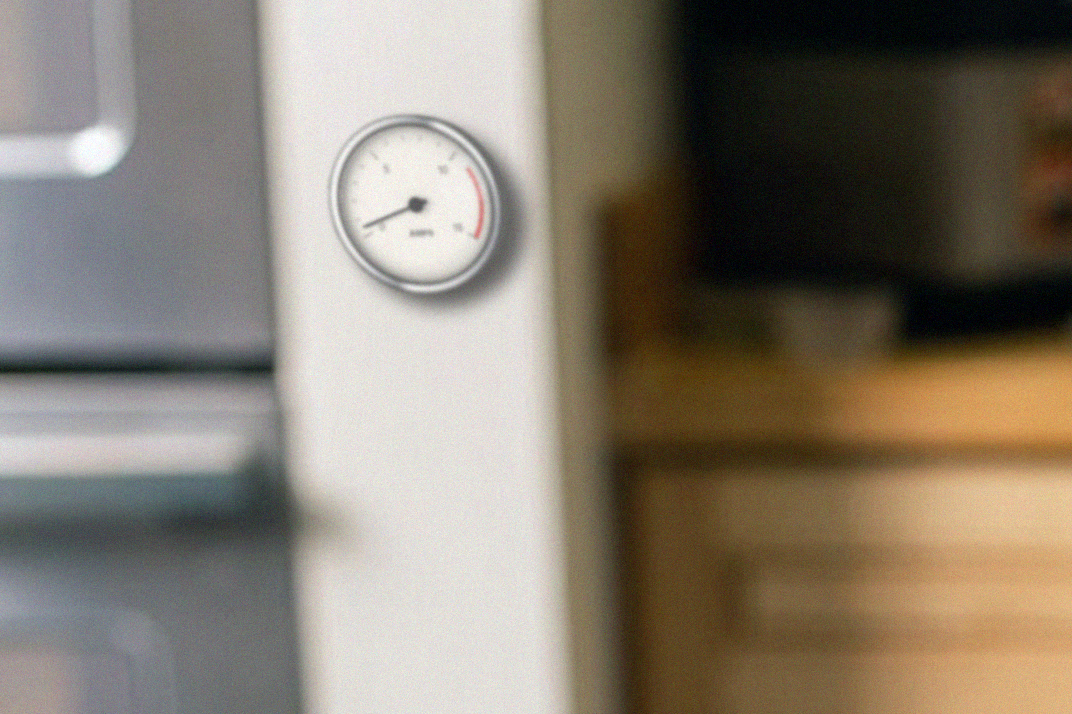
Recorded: 0.5,A
